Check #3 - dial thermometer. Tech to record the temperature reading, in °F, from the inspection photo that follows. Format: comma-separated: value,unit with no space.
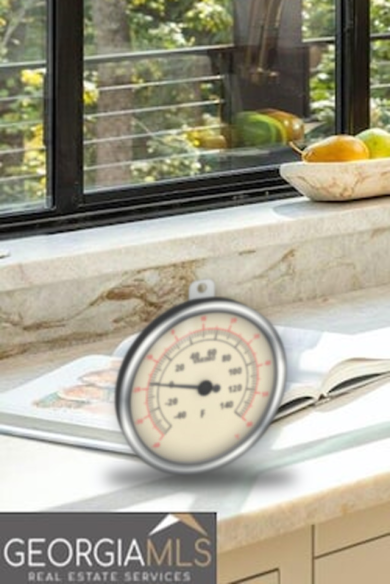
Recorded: 0,°F
